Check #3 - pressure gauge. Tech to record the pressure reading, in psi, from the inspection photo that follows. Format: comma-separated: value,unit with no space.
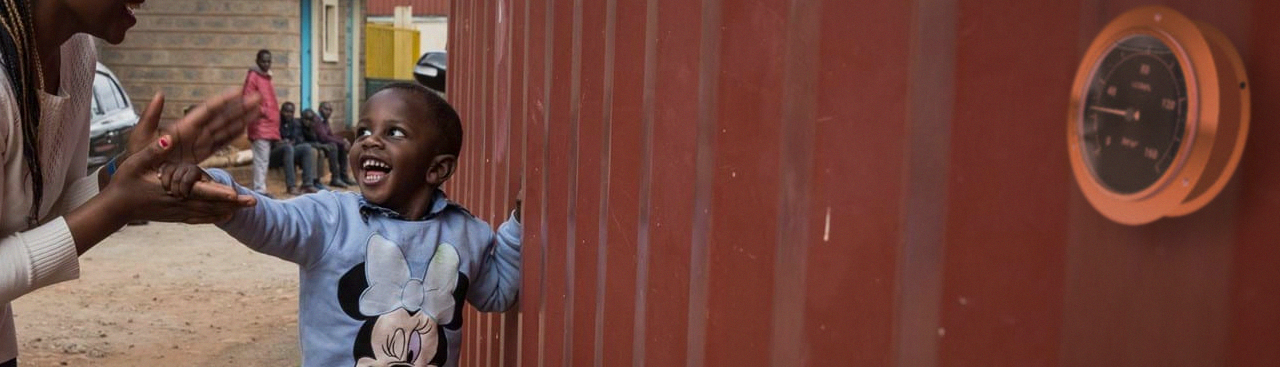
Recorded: 25,psi
